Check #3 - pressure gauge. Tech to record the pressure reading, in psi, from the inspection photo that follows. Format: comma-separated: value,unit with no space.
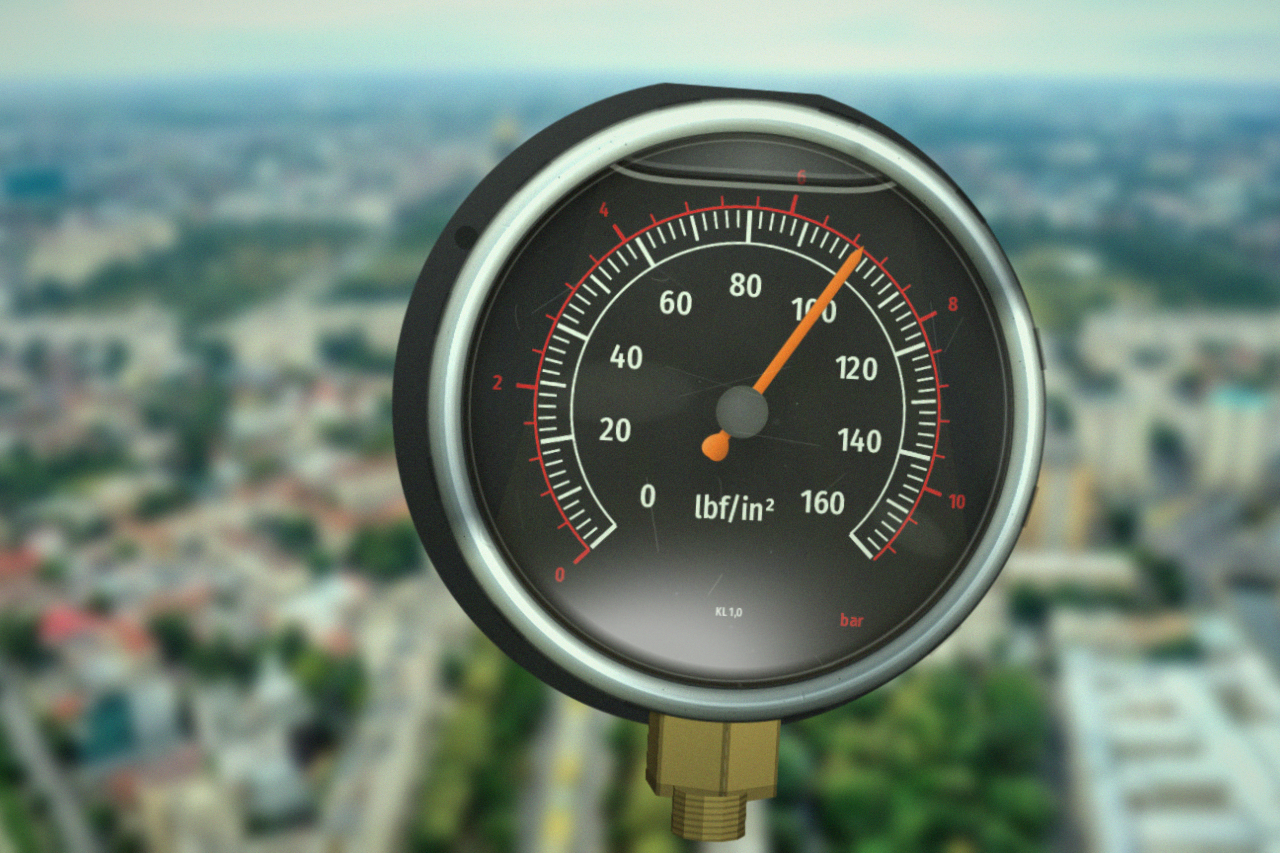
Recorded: 100,psi
